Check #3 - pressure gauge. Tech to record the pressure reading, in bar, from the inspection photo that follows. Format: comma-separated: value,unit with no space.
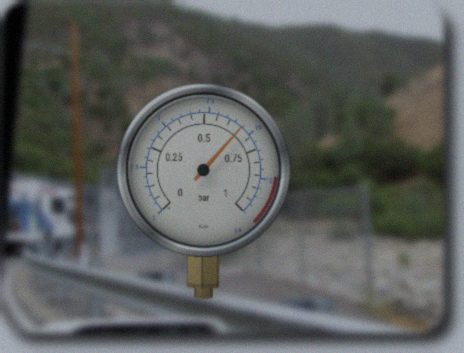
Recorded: 0.65,bar
